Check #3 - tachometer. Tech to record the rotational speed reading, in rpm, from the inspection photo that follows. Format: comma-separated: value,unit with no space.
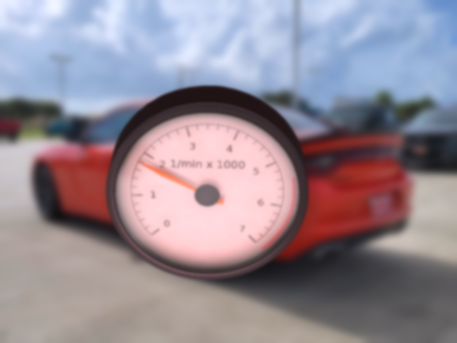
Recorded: 1800,rpm
